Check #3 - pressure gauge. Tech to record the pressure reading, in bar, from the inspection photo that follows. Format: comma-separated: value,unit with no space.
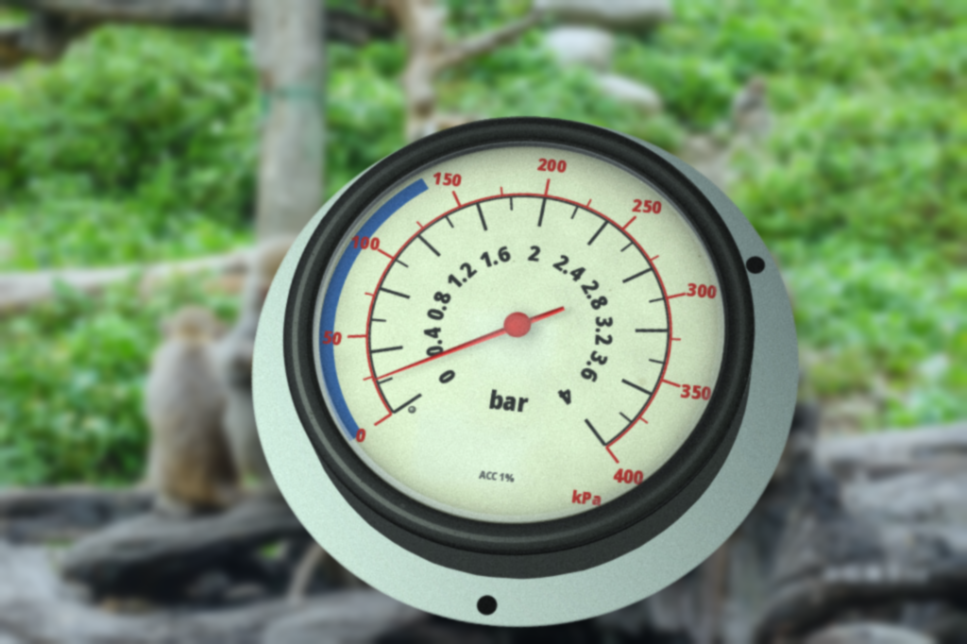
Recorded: 0.2,bar
